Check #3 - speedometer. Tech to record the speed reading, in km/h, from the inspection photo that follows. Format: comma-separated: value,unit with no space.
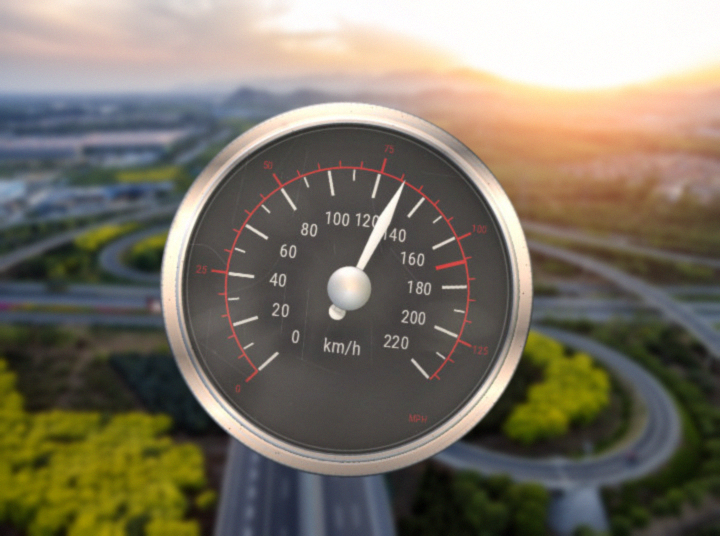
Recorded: 130,km/h
